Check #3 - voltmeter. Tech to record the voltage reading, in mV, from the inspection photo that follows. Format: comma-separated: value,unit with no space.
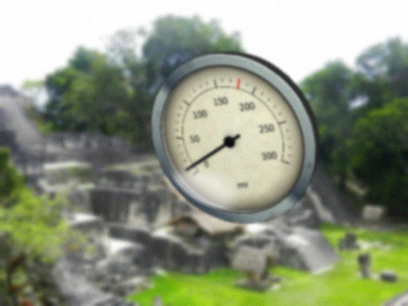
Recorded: 10,mV
